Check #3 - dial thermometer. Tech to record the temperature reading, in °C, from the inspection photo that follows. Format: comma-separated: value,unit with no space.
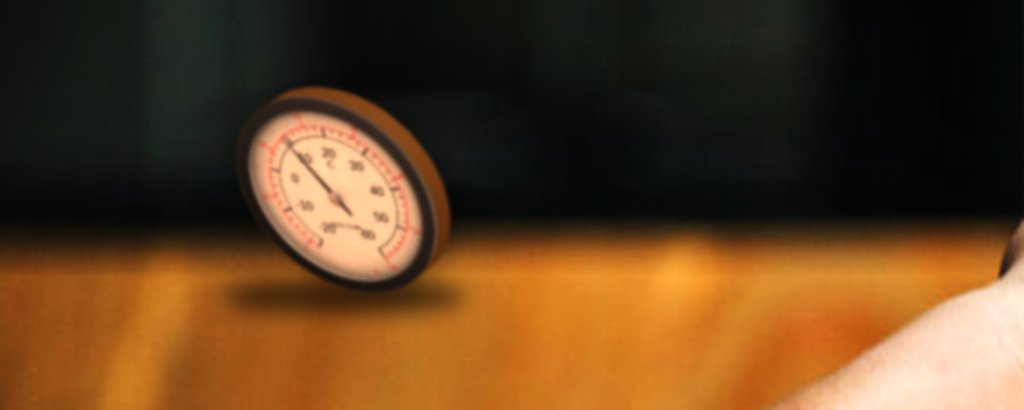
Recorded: 10,°C
